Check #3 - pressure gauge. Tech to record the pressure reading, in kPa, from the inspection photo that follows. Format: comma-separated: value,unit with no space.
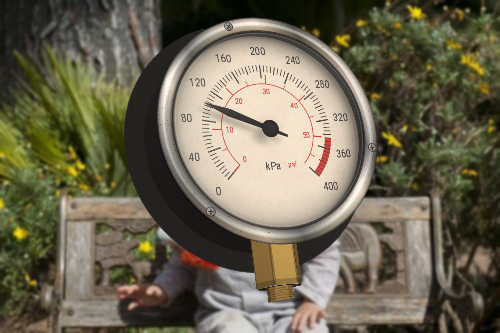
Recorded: 100,kPa
